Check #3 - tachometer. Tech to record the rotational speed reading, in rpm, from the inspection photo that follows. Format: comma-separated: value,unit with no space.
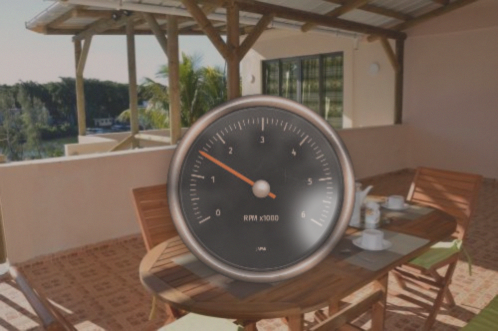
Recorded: 1500,rpm
